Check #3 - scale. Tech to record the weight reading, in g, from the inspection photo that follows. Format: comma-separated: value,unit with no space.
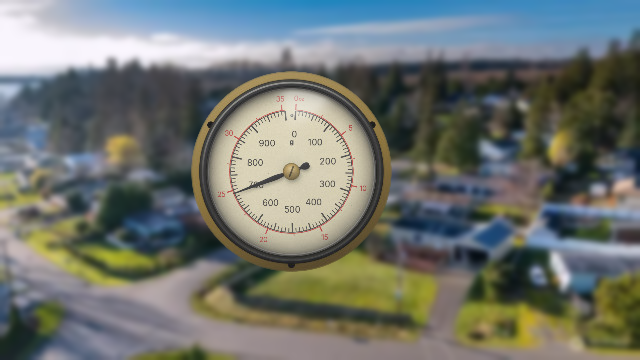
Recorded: 700,g
